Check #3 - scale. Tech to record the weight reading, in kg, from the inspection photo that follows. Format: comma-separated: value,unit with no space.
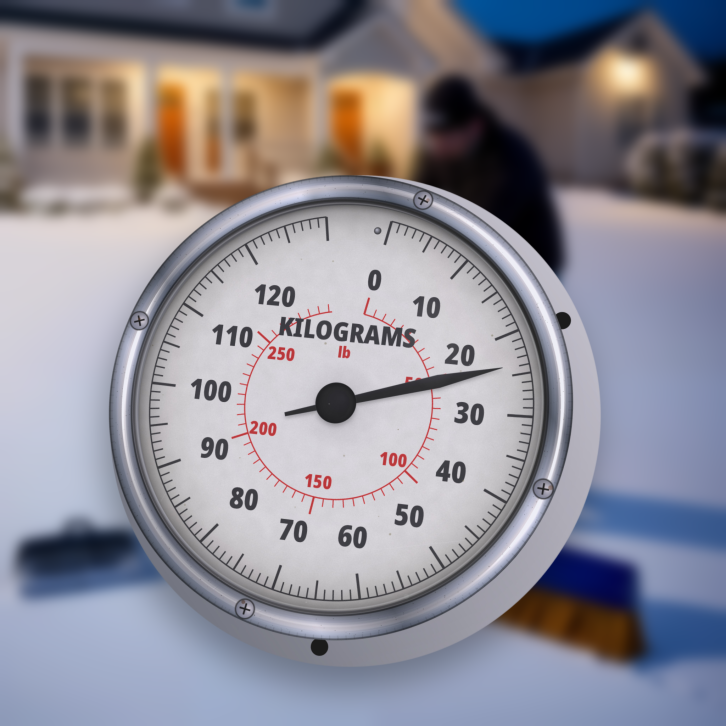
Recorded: 24,kg
